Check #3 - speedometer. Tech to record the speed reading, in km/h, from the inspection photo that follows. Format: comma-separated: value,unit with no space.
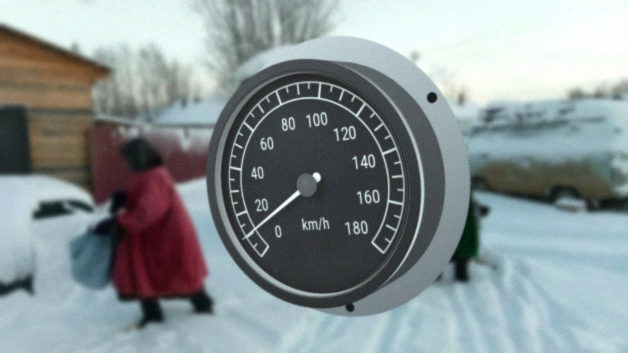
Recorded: 10,km/h
